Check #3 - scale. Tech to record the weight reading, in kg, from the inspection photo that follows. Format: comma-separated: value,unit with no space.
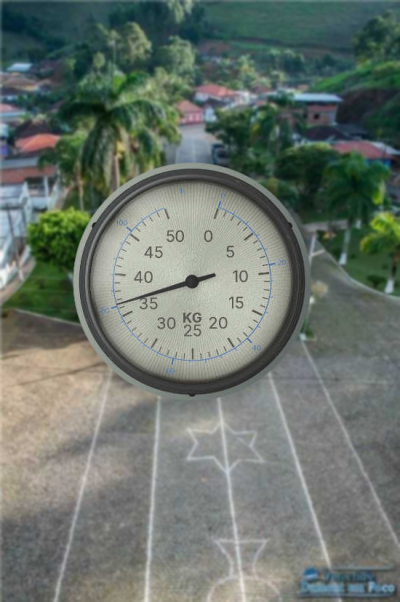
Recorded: 36.5,kg
